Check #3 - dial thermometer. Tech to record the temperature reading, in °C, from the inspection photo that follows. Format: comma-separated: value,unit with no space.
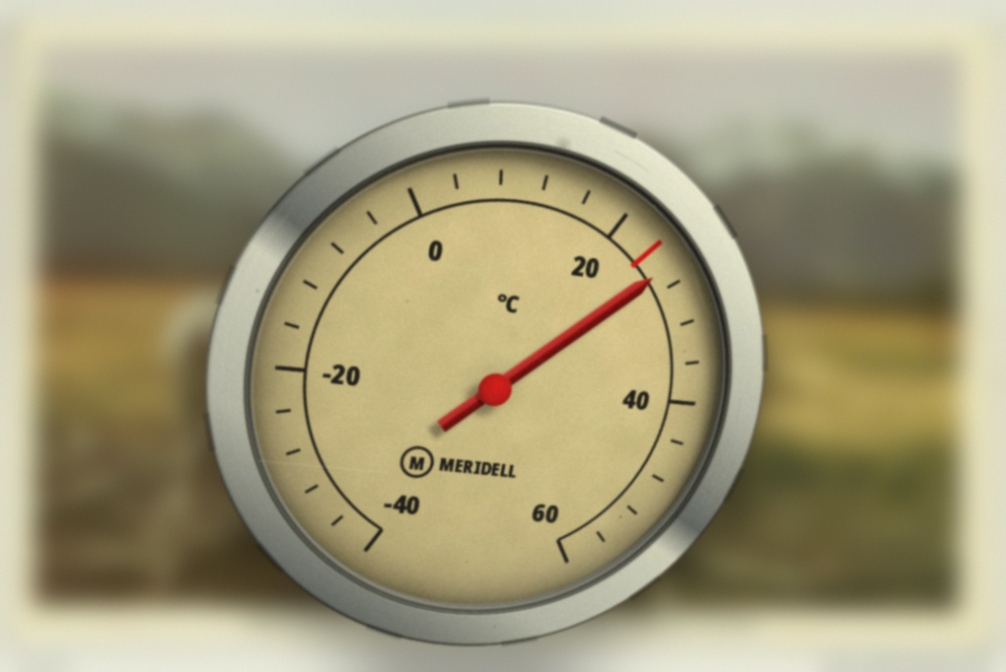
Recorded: 26,°C
